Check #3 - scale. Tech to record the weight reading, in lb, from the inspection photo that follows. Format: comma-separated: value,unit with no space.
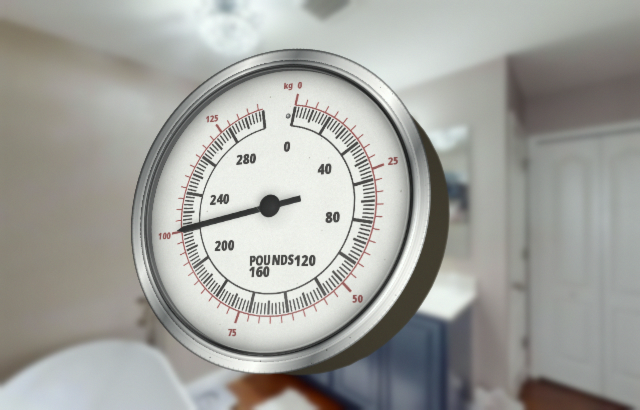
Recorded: 220,lb
